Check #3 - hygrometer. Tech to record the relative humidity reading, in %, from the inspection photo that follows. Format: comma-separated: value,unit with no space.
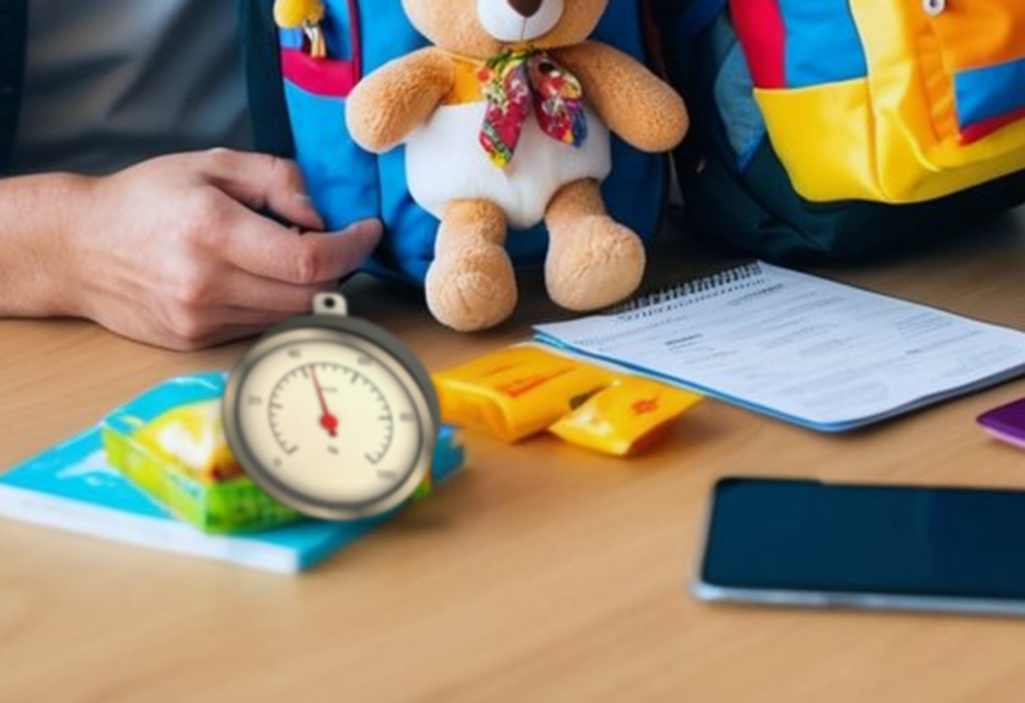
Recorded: 44,%
